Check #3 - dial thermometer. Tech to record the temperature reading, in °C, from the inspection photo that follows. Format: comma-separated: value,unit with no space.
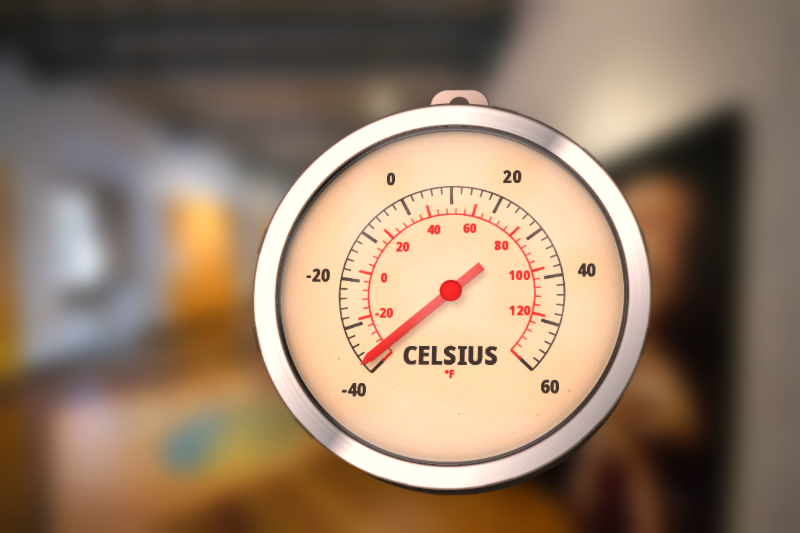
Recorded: -38,°C
